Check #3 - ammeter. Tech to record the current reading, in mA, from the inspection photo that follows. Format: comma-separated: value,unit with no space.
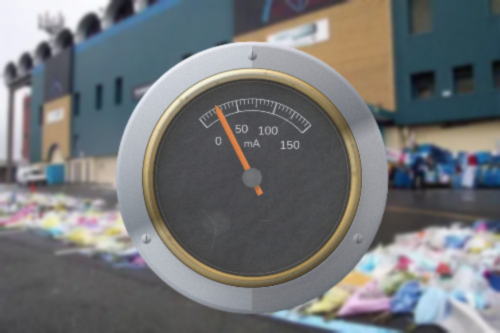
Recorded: 25,mA
